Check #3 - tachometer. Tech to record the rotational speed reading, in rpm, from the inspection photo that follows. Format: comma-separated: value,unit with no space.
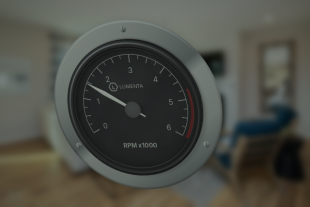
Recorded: 1500,rpm
